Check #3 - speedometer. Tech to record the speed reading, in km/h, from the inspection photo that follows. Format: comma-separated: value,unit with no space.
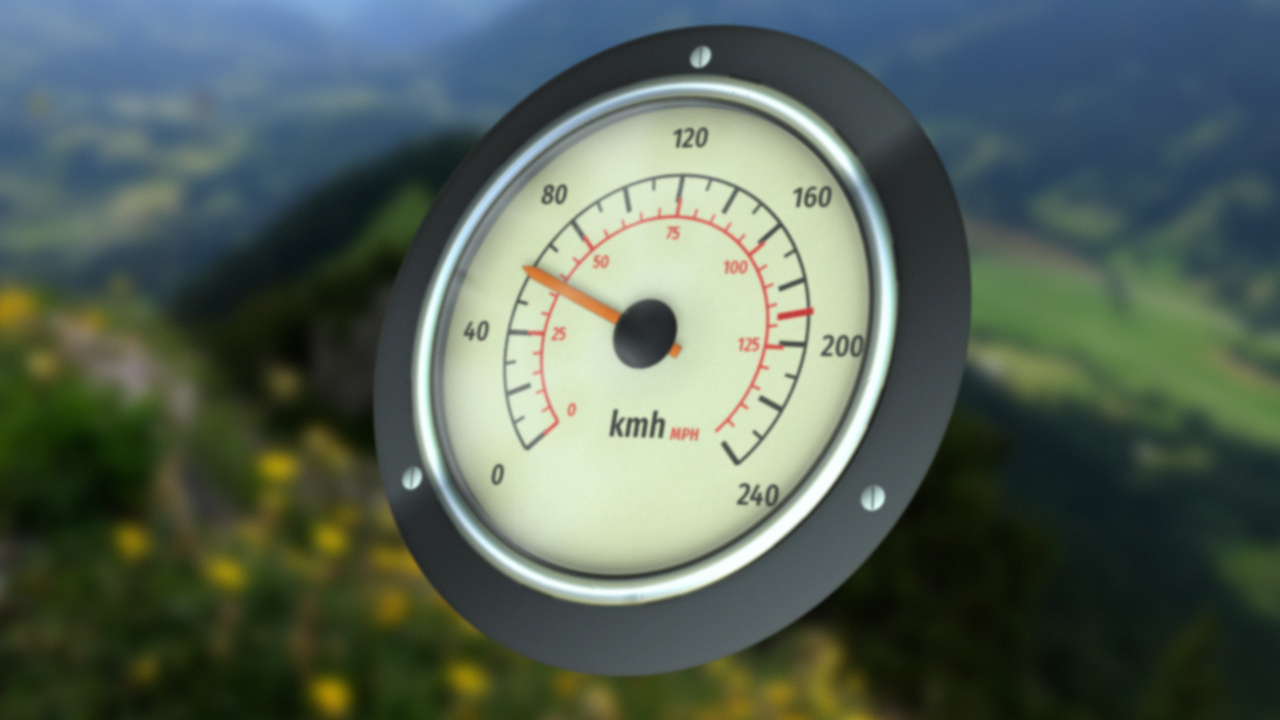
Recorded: 60,km/h
